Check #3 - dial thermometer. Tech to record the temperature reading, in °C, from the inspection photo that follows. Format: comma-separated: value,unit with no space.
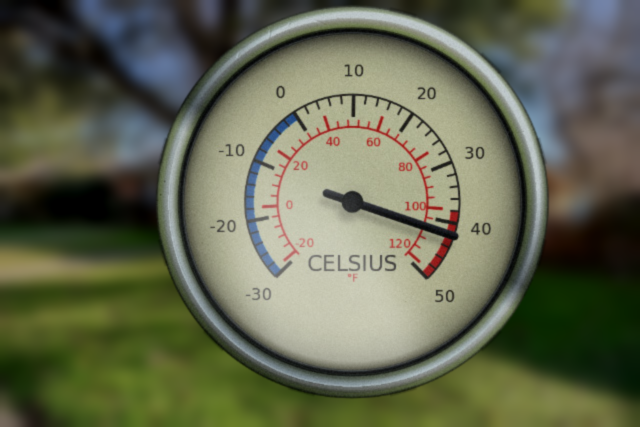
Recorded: 42,°C
